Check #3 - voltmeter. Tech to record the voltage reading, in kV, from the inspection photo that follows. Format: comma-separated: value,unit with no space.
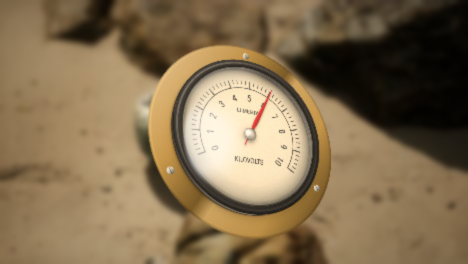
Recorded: 6,kV
